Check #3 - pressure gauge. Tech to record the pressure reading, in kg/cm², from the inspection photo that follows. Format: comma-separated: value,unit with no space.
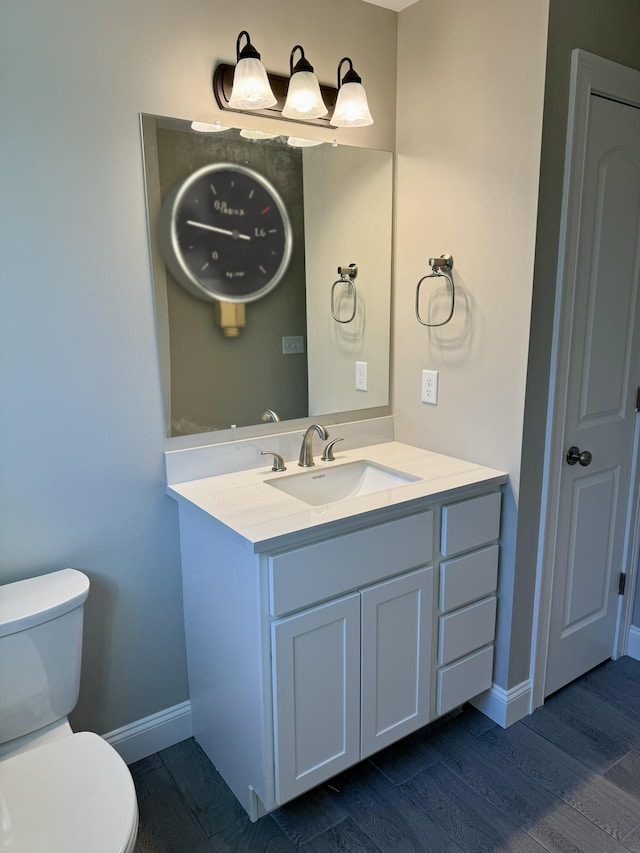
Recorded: 0.4,kg/cm²
